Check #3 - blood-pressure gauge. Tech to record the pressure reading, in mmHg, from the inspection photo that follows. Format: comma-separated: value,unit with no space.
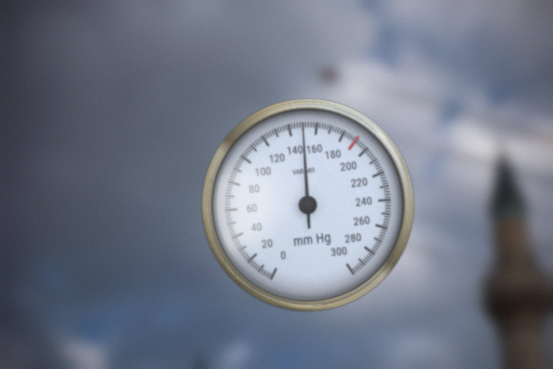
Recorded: 150,mmHg
